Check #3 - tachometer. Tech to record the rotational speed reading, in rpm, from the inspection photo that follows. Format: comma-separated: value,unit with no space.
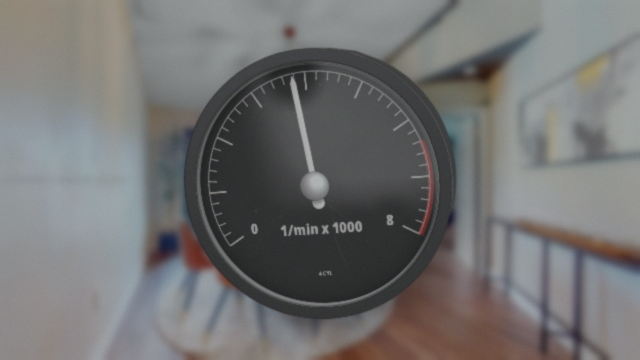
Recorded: 3800,rpm
